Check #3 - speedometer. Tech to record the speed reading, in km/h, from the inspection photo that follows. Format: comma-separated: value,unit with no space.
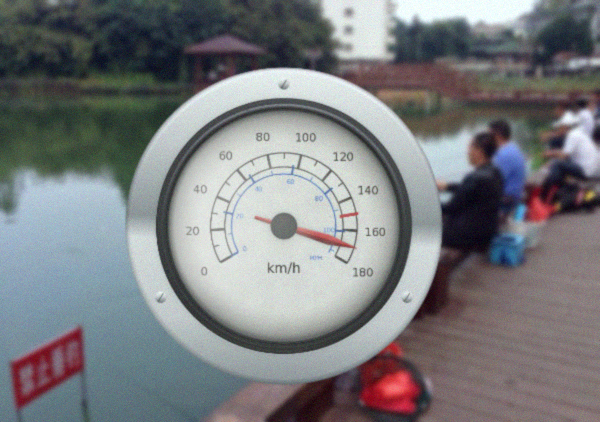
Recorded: 170,km/h
